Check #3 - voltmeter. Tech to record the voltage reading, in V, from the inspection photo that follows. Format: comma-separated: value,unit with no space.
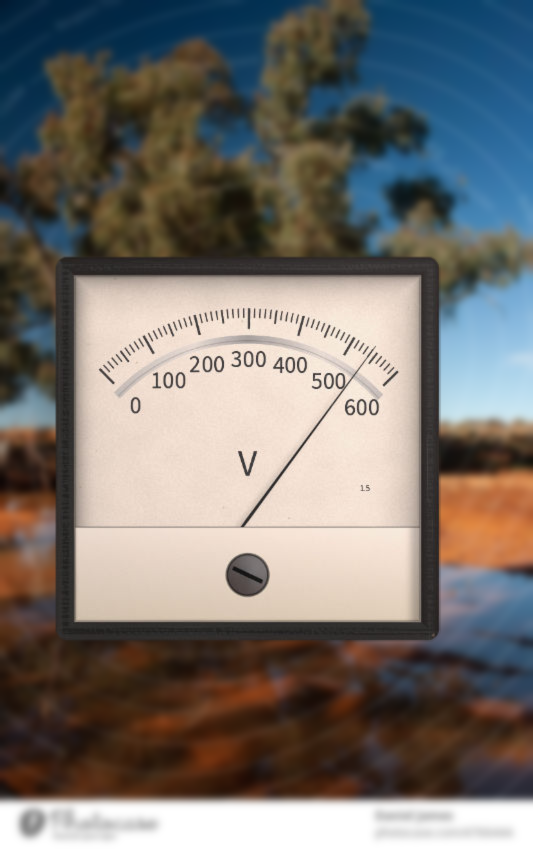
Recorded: 540,V
